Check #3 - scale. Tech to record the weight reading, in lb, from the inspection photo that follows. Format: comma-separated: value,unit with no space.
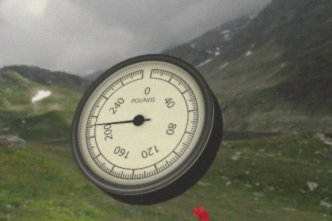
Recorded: 210,lb
